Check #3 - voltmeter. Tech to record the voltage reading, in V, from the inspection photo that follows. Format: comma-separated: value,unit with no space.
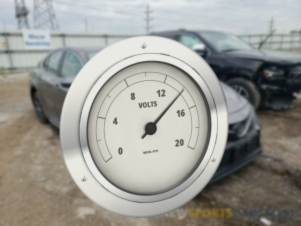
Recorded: 14,V
